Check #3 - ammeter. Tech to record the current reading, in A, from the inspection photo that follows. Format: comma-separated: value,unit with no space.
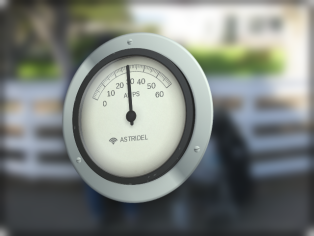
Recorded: 30,A
